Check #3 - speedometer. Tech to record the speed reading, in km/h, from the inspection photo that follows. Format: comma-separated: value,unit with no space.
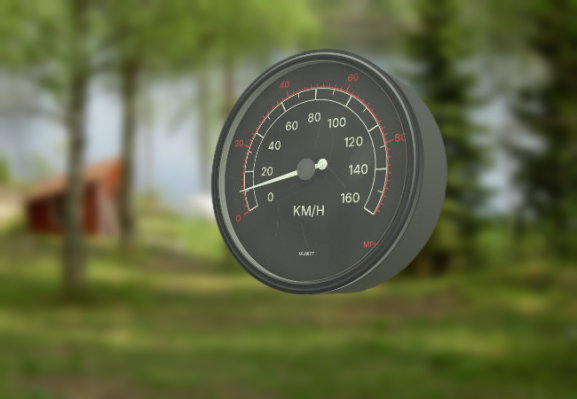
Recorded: 10,km/h
